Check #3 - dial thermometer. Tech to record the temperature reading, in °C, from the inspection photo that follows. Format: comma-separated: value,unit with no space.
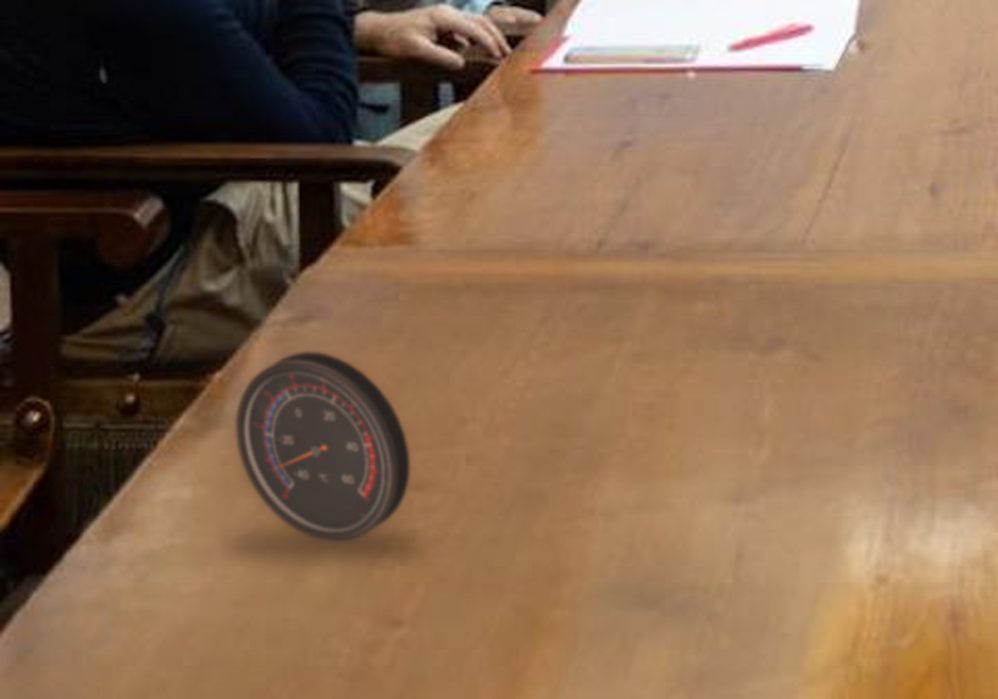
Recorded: -32,°C
